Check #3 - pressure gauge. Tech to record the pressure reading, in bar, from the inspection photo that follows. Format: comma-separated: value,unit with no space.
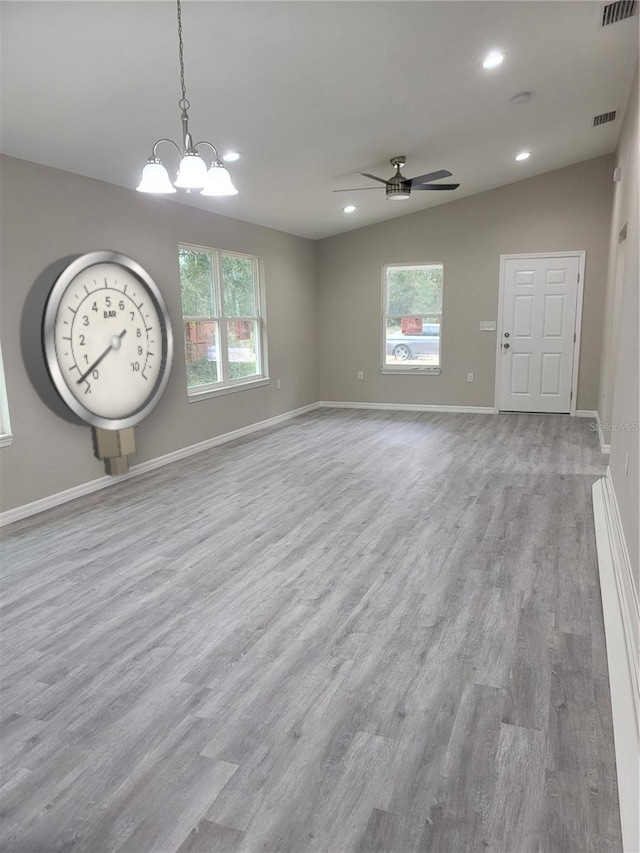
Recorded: 0.5,bar
